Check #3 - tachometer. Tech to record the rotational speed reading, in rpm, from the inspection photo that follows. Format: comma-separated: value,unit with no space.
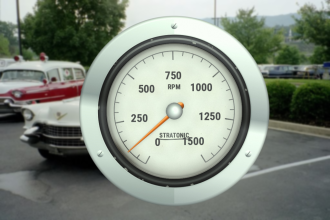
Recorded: 100,rpm
